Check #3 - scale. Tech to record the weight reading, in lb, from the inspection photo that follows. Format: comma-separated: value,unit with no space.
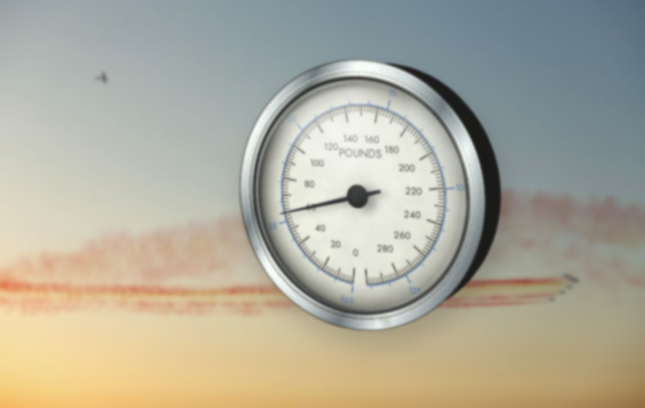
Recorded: 60,lb
